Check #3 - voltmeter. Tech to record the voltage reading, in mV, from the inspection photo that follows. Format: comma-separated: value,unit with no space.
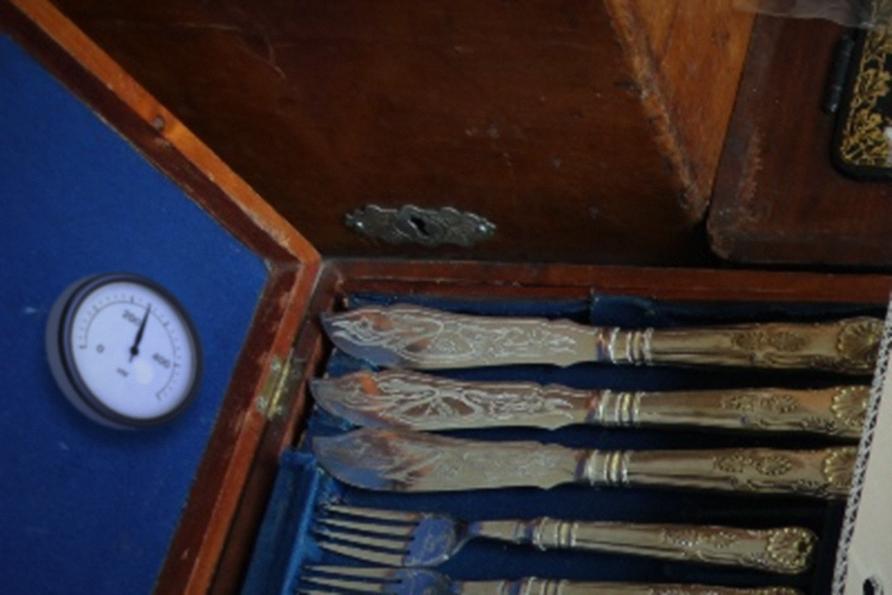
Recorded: 240,mV
